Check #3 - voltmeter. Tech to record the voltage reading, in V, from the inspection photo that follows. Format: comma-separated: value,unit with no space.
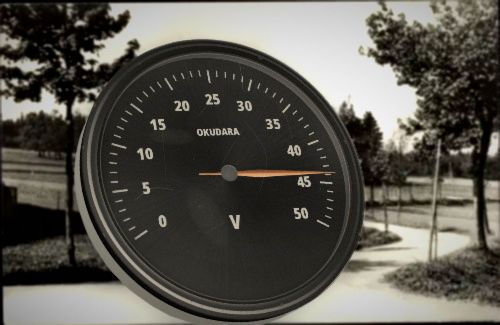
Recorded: 44,V
